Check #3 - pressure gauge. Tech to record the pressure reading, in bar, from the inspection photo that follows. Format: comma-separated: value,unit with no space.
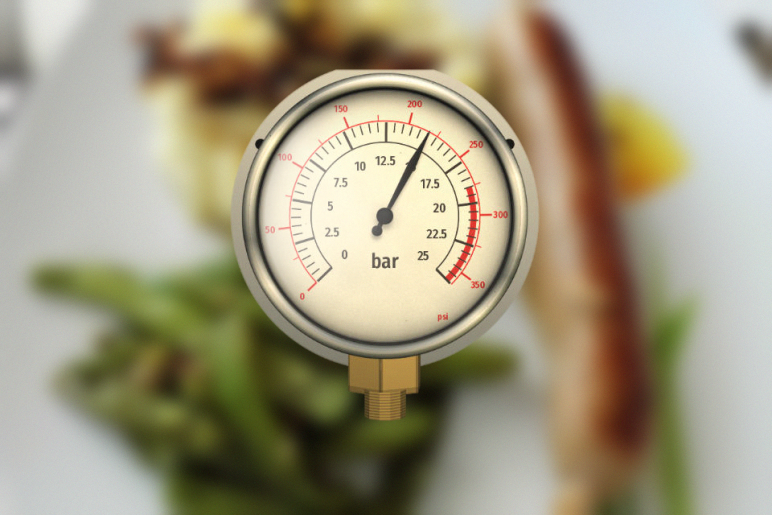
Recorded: 15,bar
